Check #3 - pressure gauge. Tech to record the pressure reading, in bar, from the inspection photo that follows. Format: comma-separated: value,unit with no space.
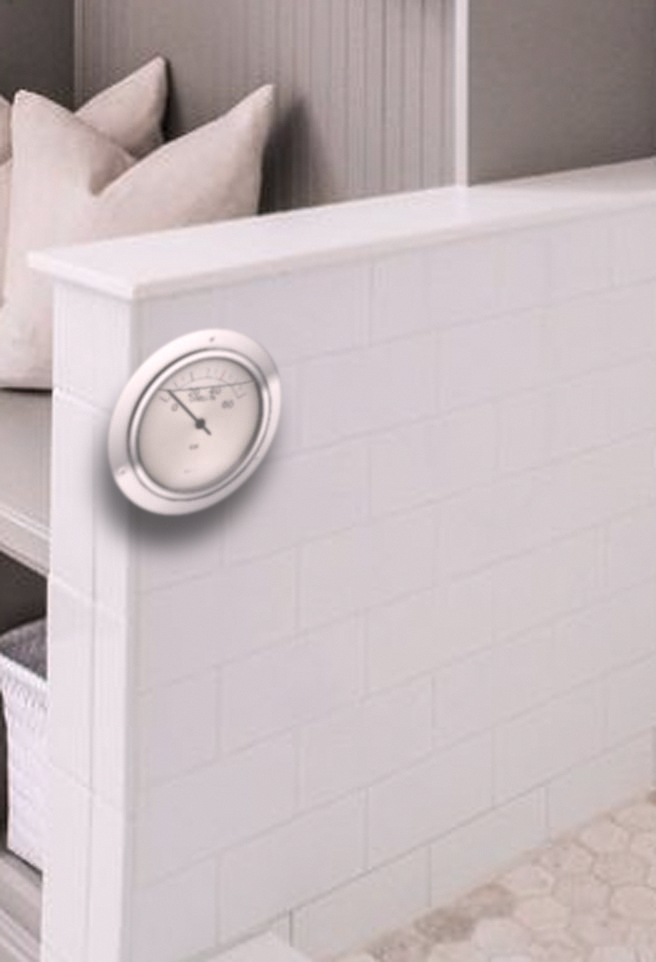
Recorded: 5,bar
